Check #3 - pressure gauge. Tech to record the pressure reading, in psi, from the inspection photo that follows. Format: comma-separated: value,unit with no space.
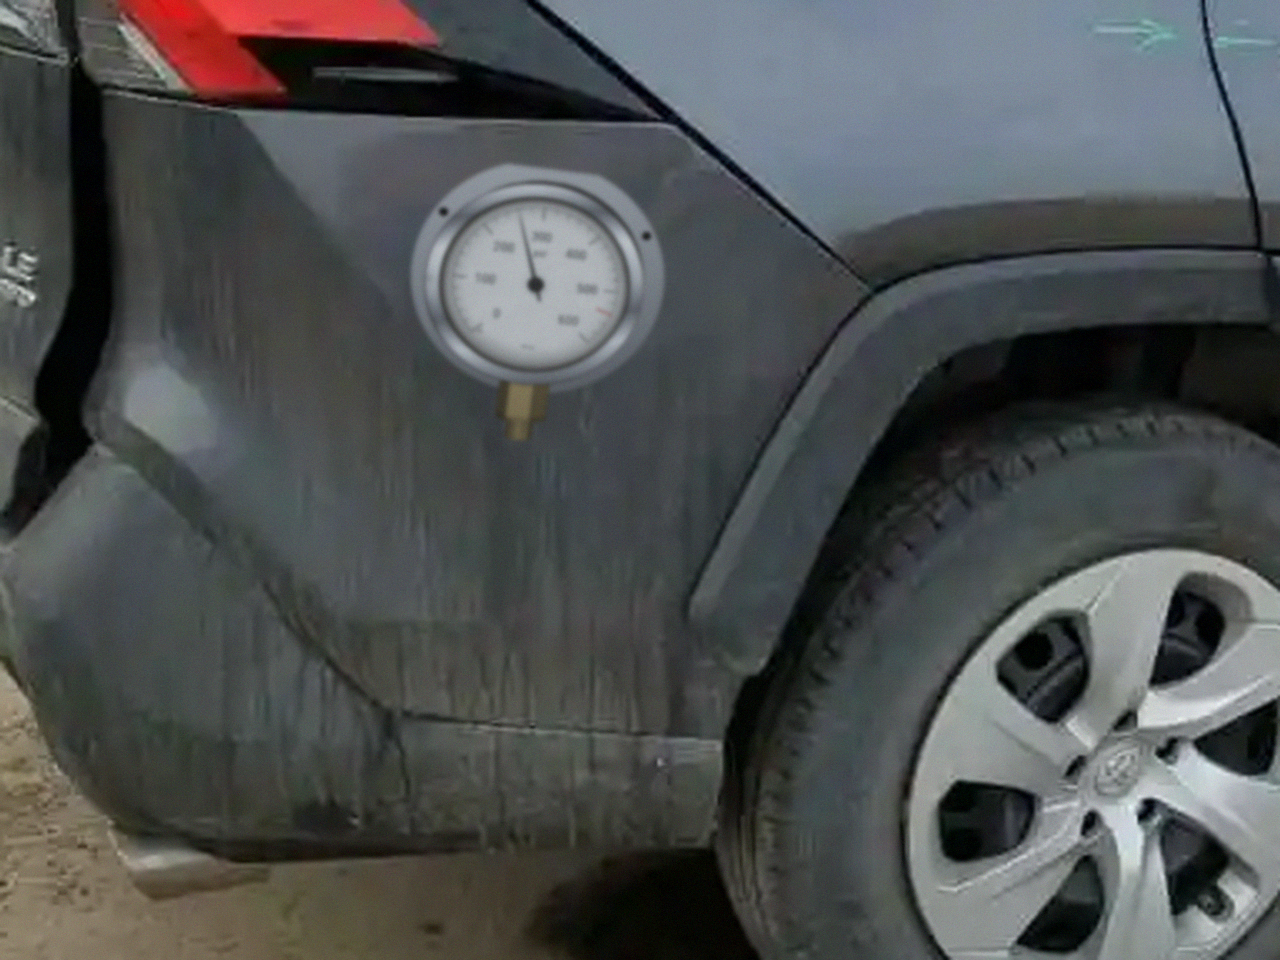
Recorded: 260,psi
